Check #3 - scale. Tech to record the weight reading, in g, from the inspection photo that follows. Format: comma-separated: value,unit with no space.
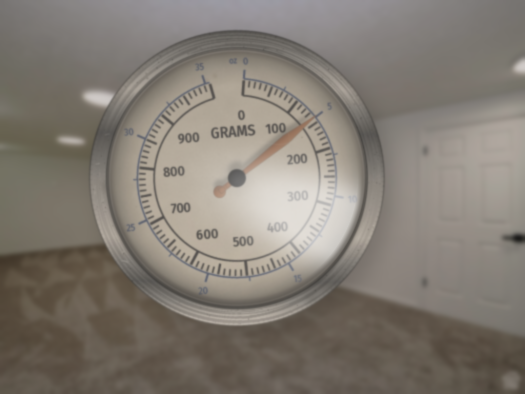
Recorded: 140,g
